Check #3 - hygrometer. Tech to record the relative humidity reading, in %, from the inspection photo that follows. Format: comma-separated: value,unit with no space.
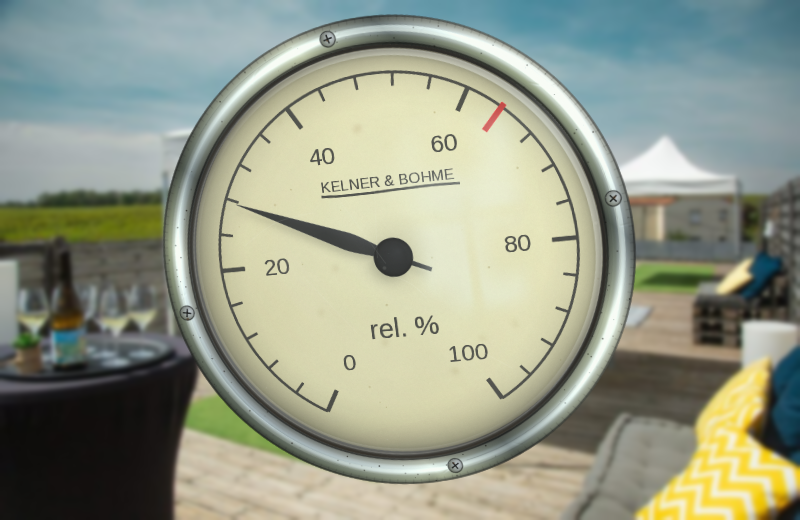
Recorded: 28,%
